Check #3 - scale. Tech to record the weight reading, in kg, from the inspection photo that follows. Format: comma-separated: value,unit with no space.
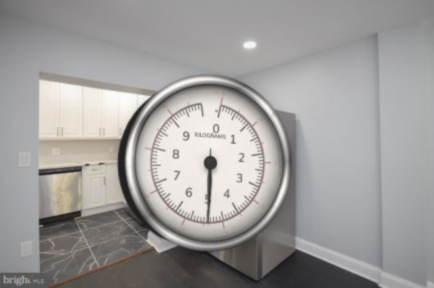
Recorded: 5,kg
